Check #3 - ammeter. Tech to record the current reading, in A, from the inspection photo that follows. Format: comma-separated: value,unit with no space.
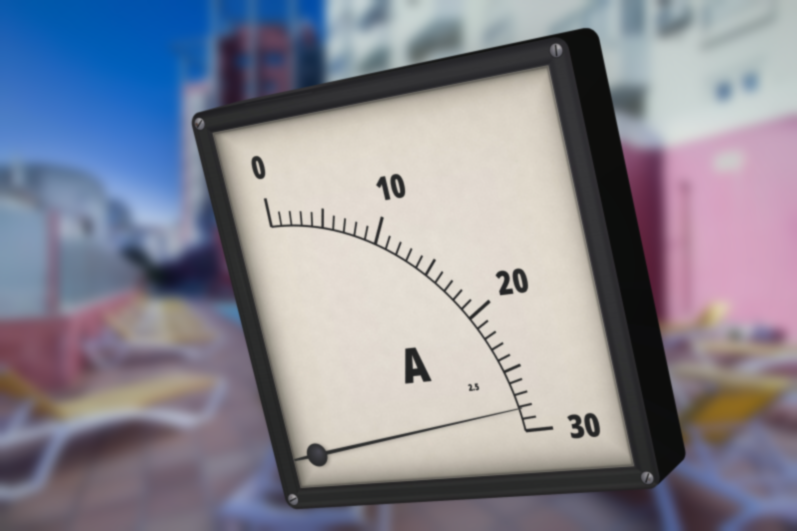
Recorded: 28,A
